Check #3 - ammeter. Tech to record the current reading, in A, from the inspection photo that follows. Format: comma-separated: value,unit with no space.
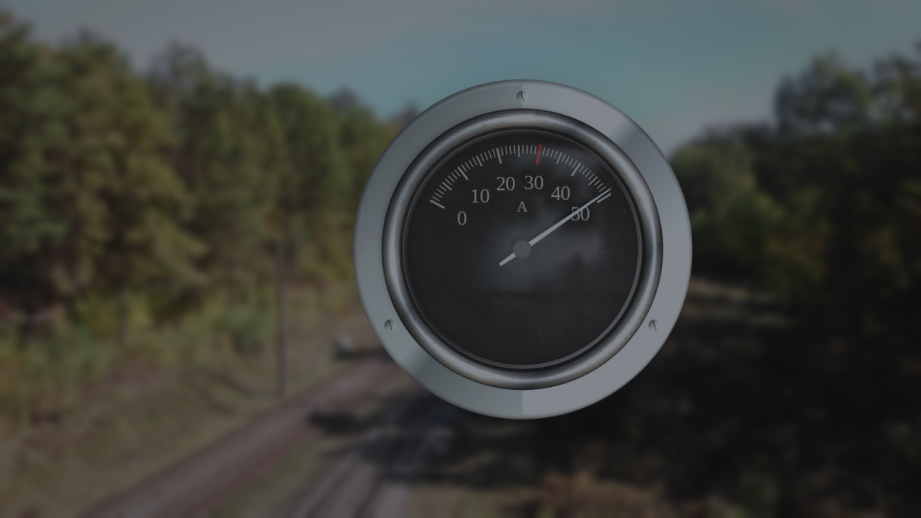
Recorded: 49,A
